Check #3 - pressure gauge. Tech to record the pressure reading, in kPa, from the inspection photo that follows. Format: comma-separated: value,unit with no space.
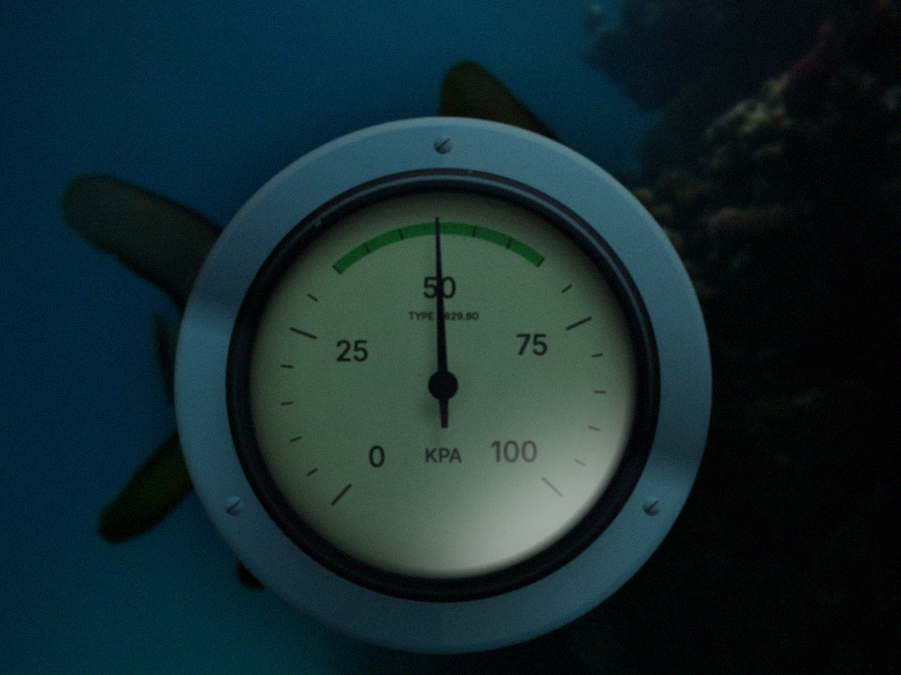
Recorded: 50,kPa
